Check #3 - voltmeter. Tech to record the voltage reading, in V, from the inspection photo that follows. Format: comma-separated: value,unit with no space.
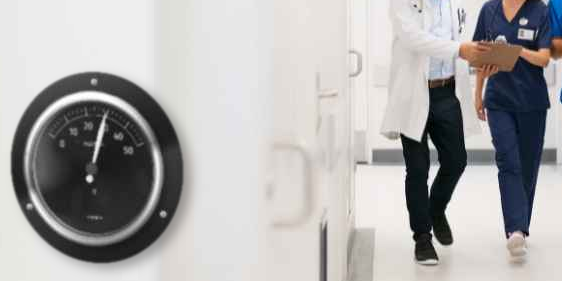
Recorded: 30,V
